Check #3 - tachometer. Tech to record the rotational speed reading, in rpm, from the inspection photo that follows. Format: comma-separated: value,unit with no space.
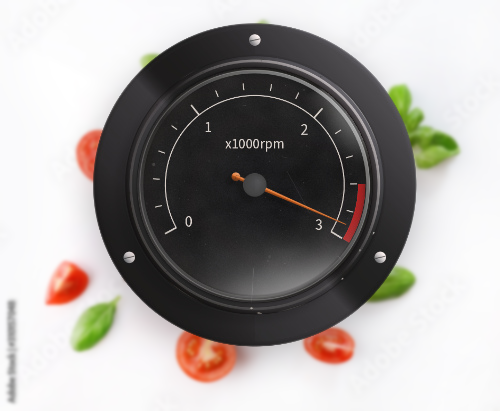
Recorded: 2900,rpm
